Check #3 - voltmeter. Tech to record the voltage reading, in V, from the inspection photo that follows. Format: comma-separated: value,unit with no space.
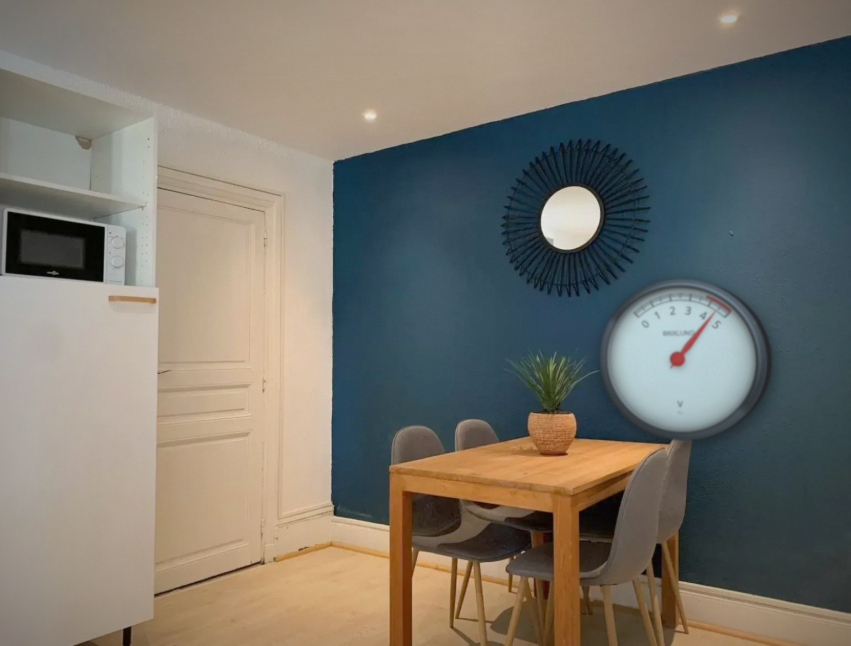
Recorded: 4.5,V
